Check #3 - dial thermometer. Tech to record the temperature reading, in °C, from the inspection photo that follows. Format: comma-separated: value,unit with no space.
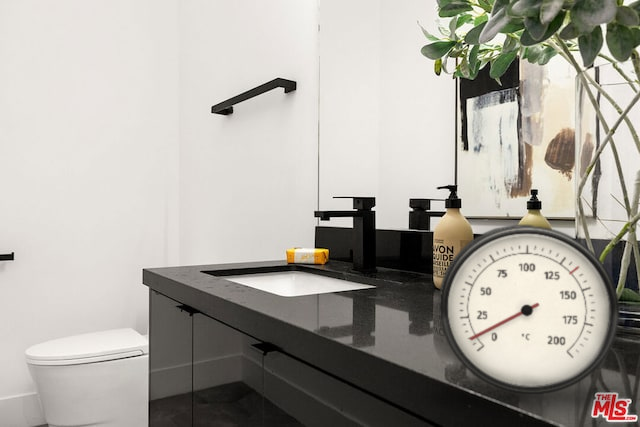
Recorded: 10,°C
